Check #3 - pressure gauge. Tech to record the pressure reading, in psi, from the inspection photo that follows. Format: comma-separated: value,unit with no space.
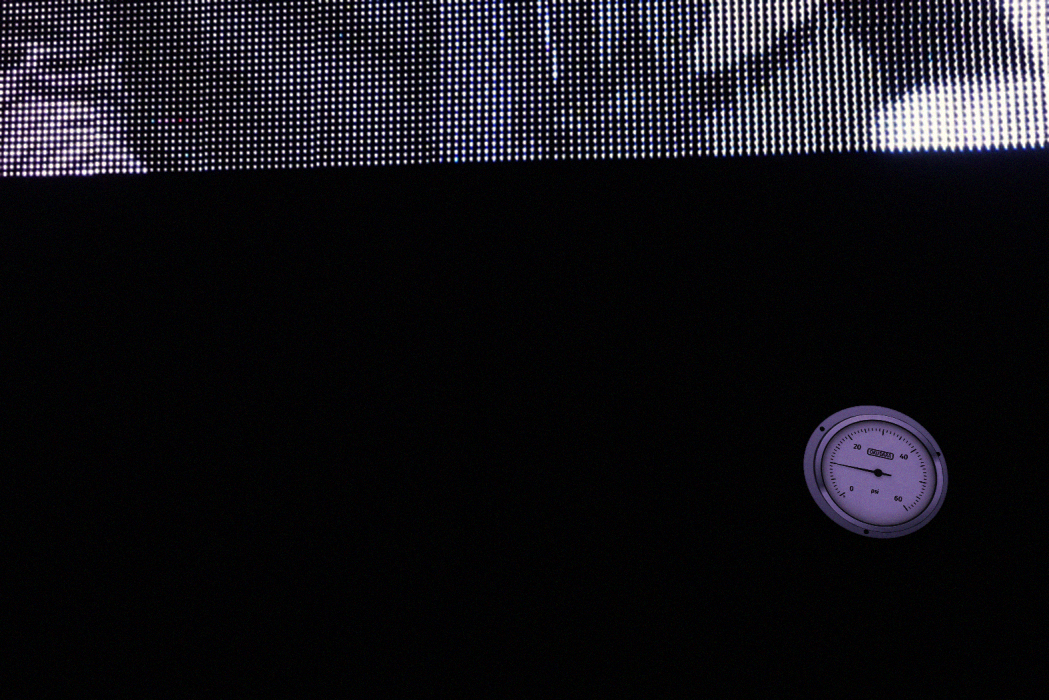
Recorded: 10,psi
